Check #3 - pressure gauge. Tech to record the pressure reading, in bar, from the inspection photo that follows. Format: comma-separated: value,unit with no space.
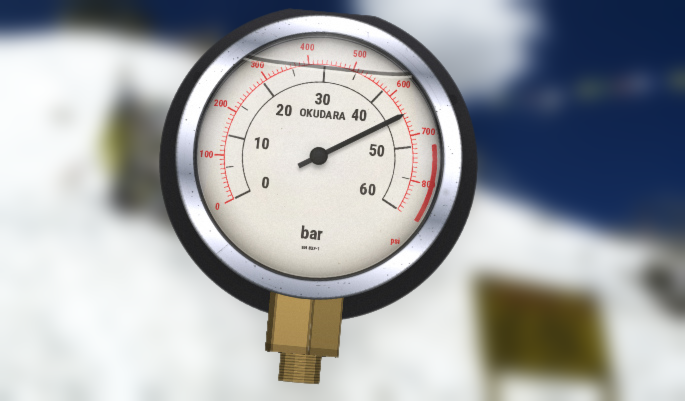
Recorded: 45,bar
